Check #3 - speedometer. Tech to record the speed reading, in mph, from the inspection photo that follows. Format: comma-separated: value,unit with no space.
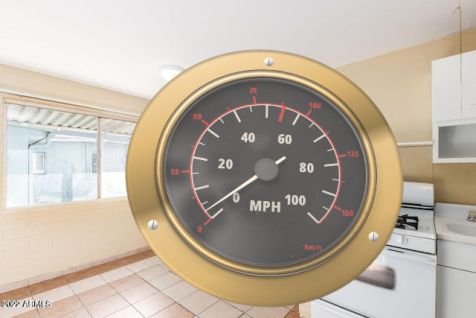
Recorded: 2.5,mph
